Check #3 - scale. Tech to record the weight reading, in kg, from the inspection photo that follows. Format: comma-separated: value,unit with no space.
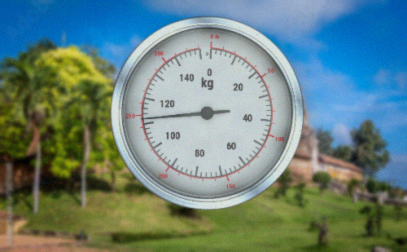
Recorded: 112,kg
